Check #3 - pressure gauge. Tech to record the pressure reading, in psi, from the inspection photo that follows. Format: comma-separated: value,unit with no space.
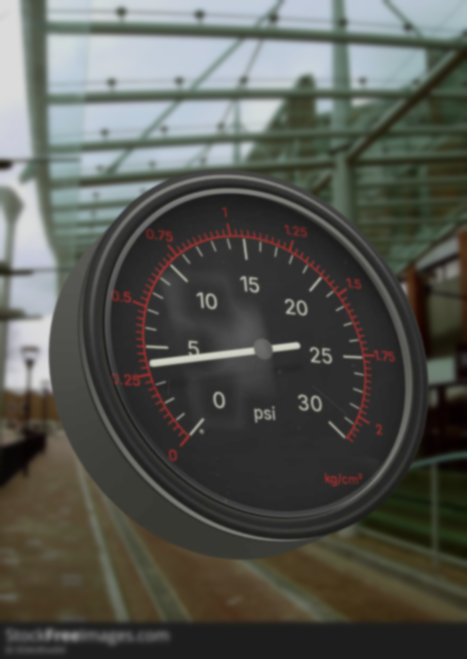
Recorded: 4,psi
